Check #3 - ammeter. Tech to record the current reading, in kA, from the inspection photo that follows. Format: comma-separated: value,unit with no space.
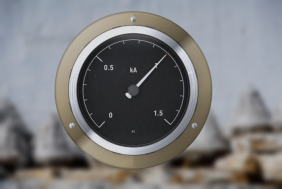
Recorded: 1,kA
